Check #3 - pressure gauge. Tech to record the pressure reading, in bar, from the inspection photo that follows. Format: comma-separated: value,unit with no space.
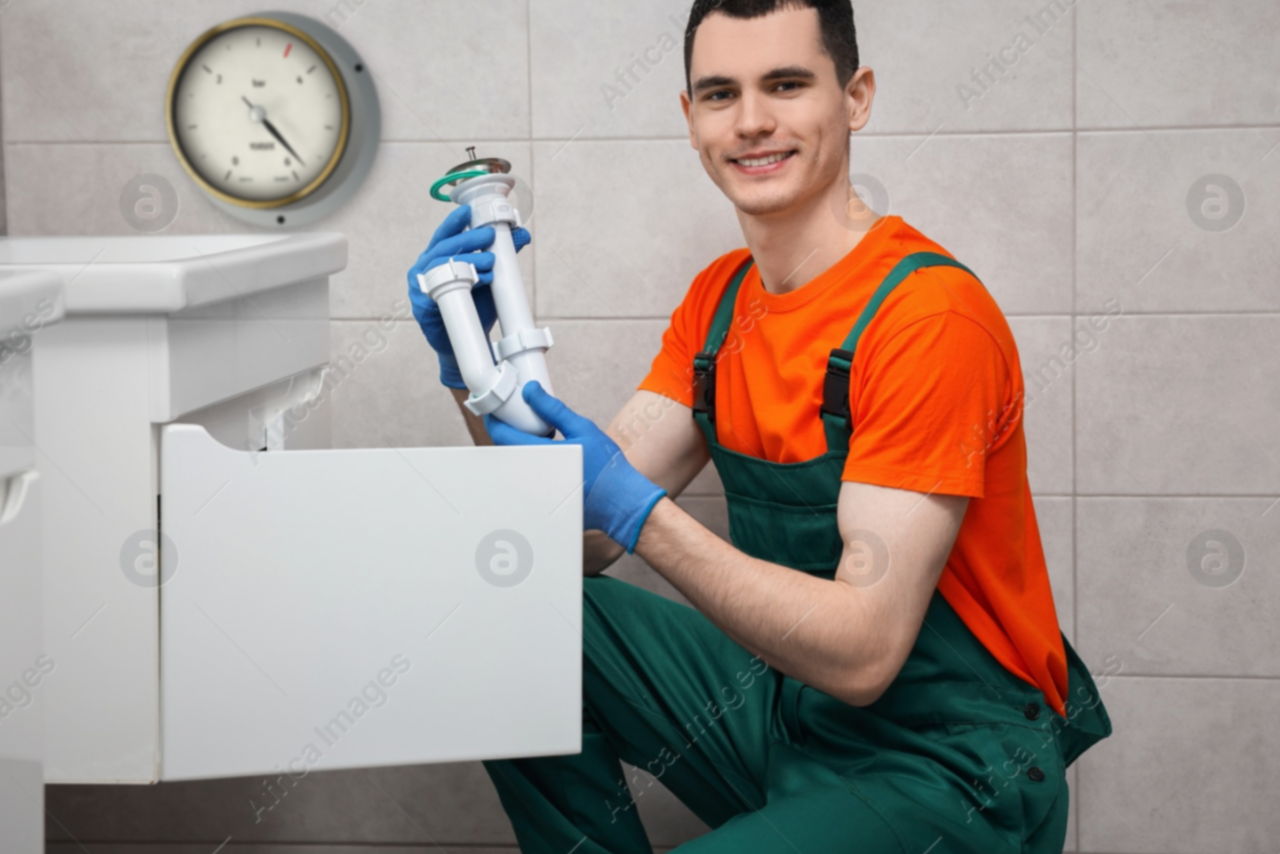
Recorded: 5.75,bar
